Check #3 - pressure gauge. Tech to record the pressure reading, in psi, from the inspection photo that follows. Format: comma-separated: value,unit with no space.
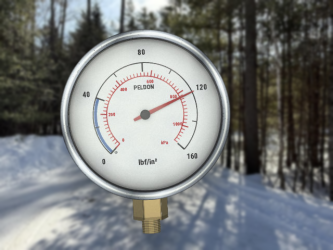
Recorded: 120,psi
